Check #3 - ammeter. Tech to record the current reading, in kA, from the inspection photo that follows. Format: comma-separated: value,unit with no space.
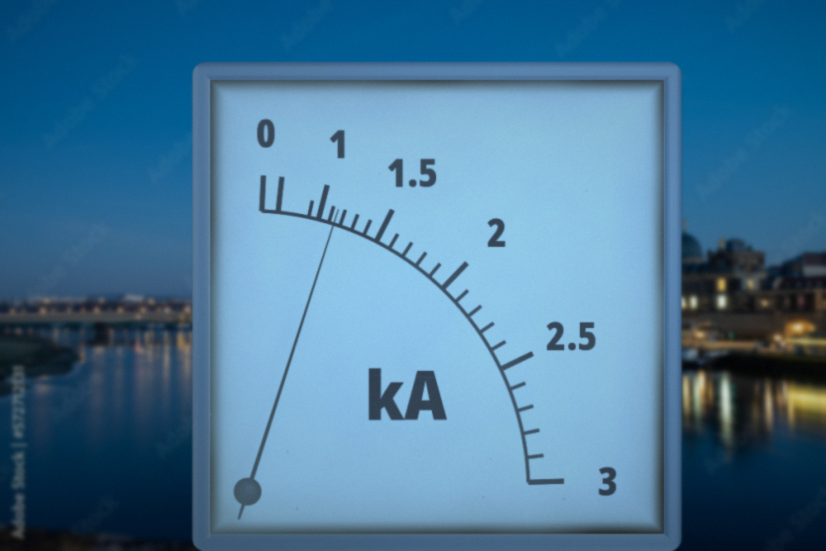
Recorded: 1.15,kA
